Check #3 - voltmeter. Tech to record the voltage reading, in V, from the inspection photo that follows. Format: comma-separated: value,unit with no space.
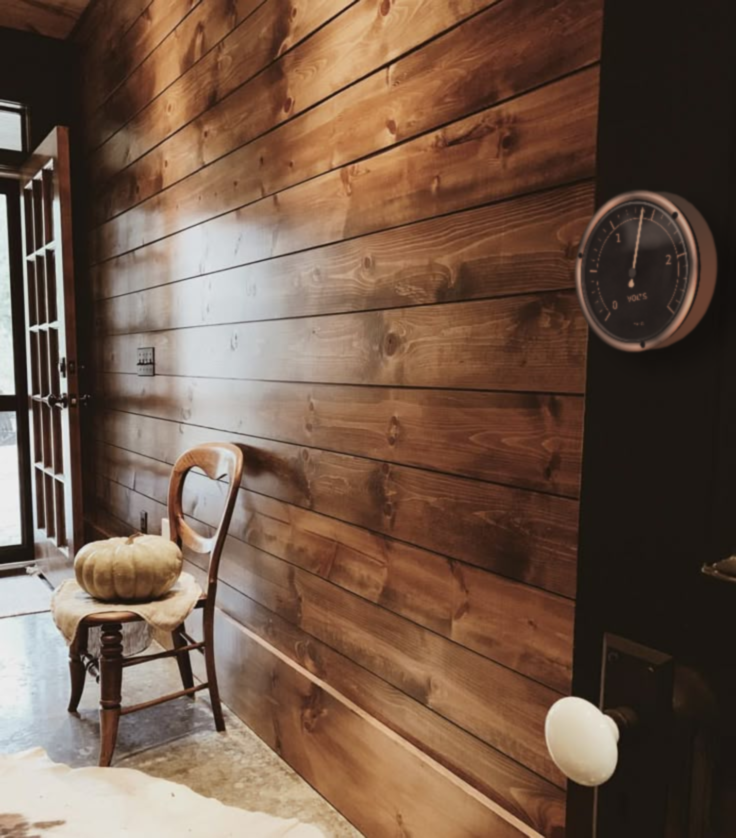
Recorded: 1.4,V
